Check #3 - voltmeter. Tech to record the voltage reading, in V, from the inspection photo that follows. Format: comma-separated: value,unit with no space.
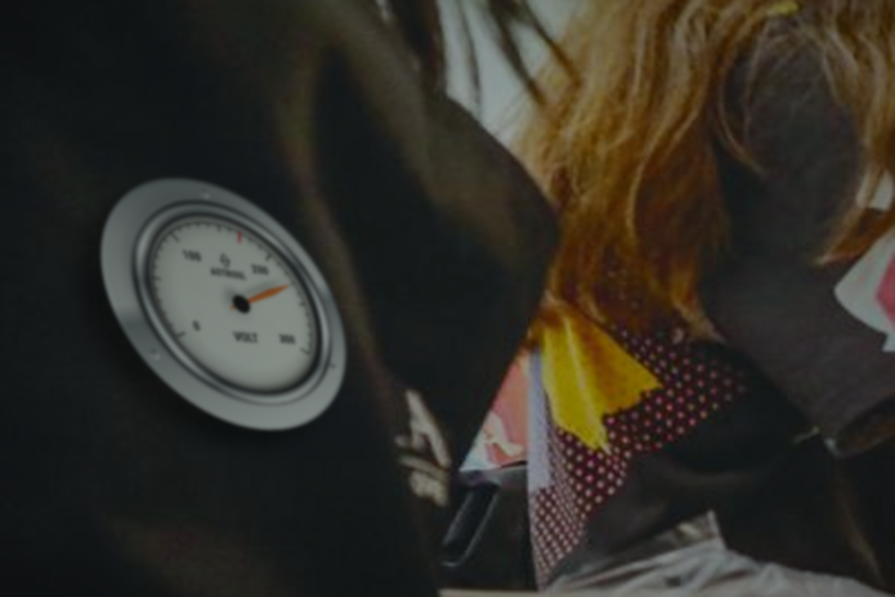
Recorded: 230,V
